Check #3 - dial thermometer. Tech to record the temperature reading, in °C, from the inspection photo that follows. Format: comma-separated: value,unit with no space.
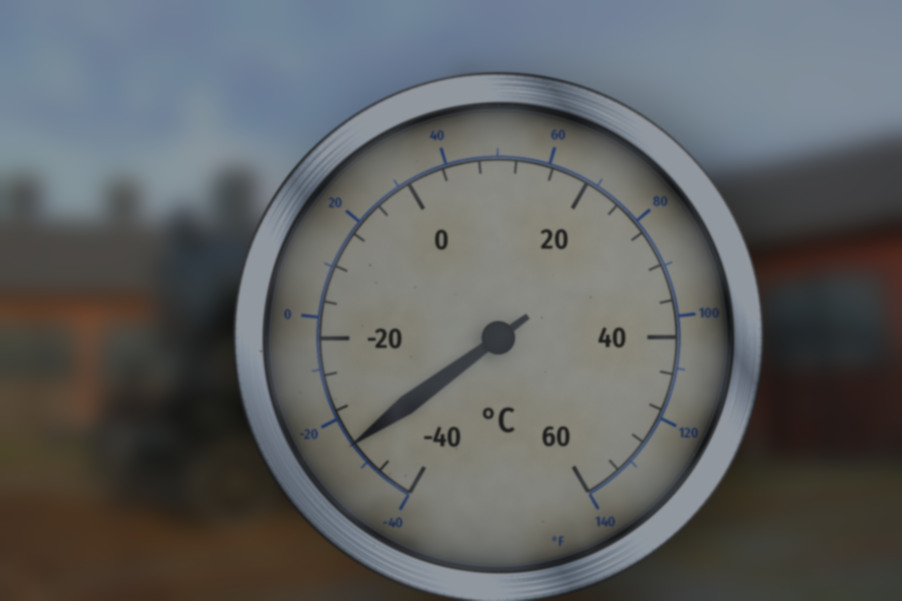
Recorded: -32,°C
